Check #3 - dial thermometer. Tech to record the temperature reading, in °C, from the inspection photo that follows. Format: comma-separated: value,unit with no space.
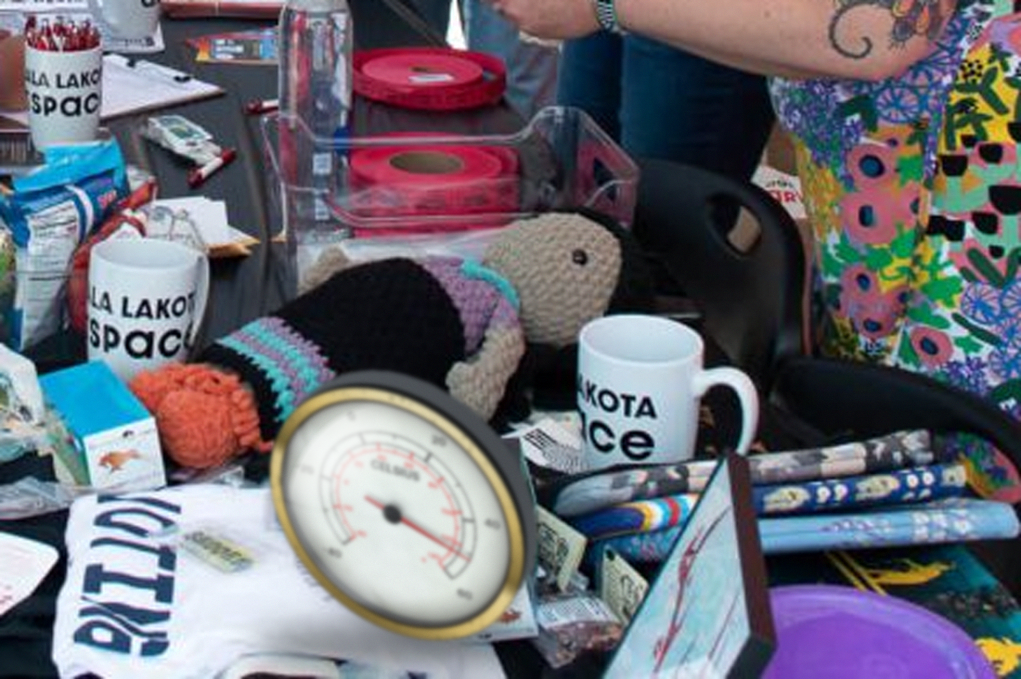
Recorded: 50,°C
